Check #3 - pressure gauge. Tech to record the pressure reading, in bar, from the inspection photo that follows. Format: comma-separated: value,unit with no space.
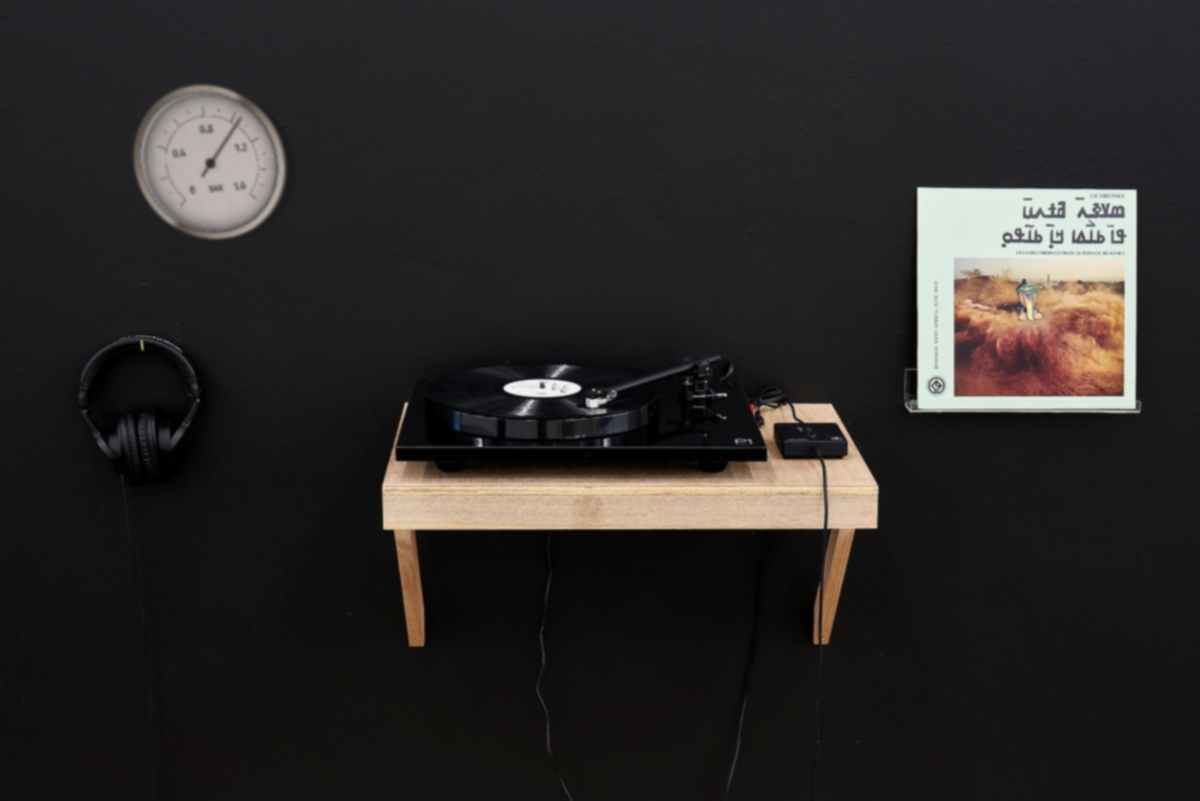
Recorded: 1.05,bar
